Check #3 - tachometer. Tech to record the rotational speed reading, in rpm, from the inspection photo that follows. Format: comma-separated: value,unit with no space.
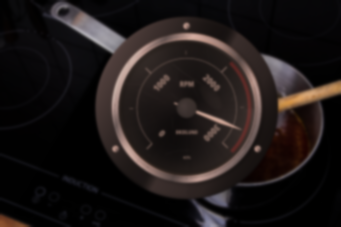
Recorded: 2750,rpm
